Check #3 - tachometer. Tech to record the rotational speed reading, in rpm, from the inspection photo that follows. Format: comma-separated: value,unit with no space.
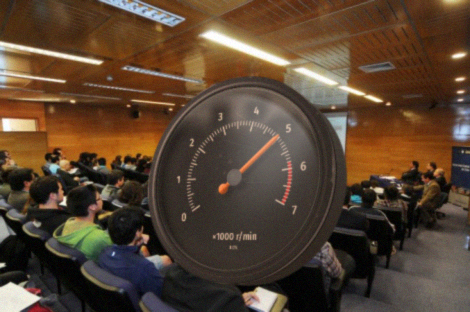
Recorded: 5000,rpm
